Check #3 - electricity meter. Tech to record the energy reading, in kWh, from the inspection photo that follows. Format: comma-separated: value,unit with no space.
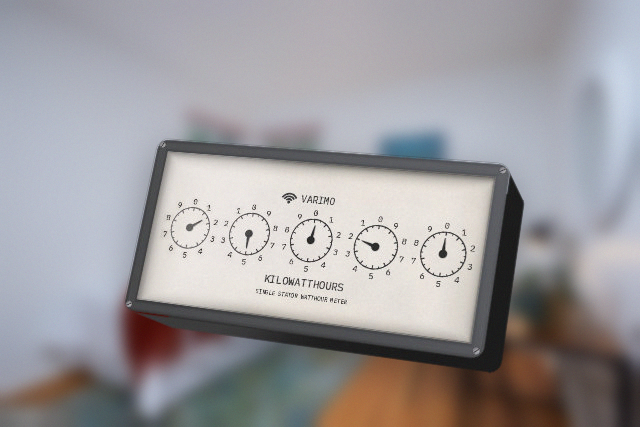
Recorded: 15020,kWh
